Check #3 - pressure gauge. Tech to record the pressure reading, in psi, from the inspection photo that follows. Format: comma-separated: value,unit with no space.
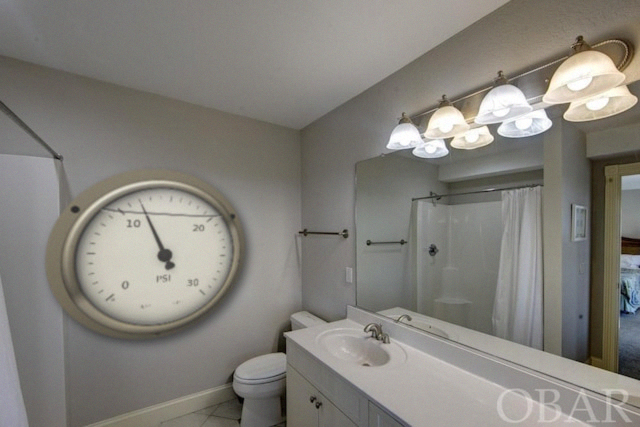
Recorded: 12,psi
